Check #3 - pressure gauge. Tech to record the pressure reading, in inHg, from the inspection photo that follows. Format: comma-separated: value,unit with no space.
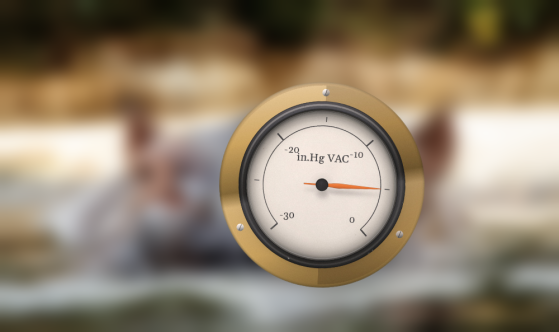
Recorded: -5,inHg
